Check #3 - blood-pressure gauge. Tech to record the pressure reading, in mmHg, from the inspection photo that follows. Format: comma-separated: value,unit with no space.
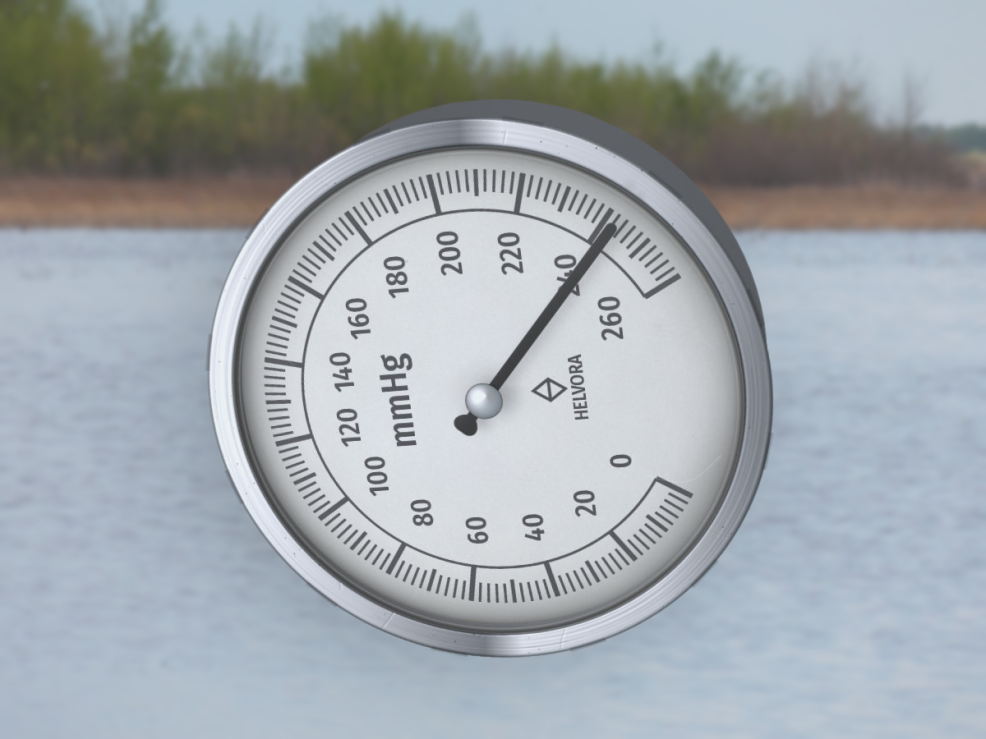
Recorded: 242,mmHg
